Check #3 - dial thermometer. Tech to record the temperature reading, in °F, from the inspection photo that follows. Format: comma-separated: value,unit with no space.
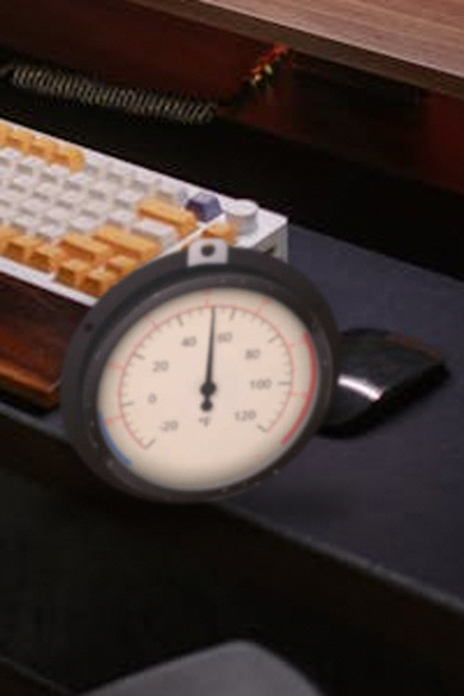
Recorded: 52,°F
